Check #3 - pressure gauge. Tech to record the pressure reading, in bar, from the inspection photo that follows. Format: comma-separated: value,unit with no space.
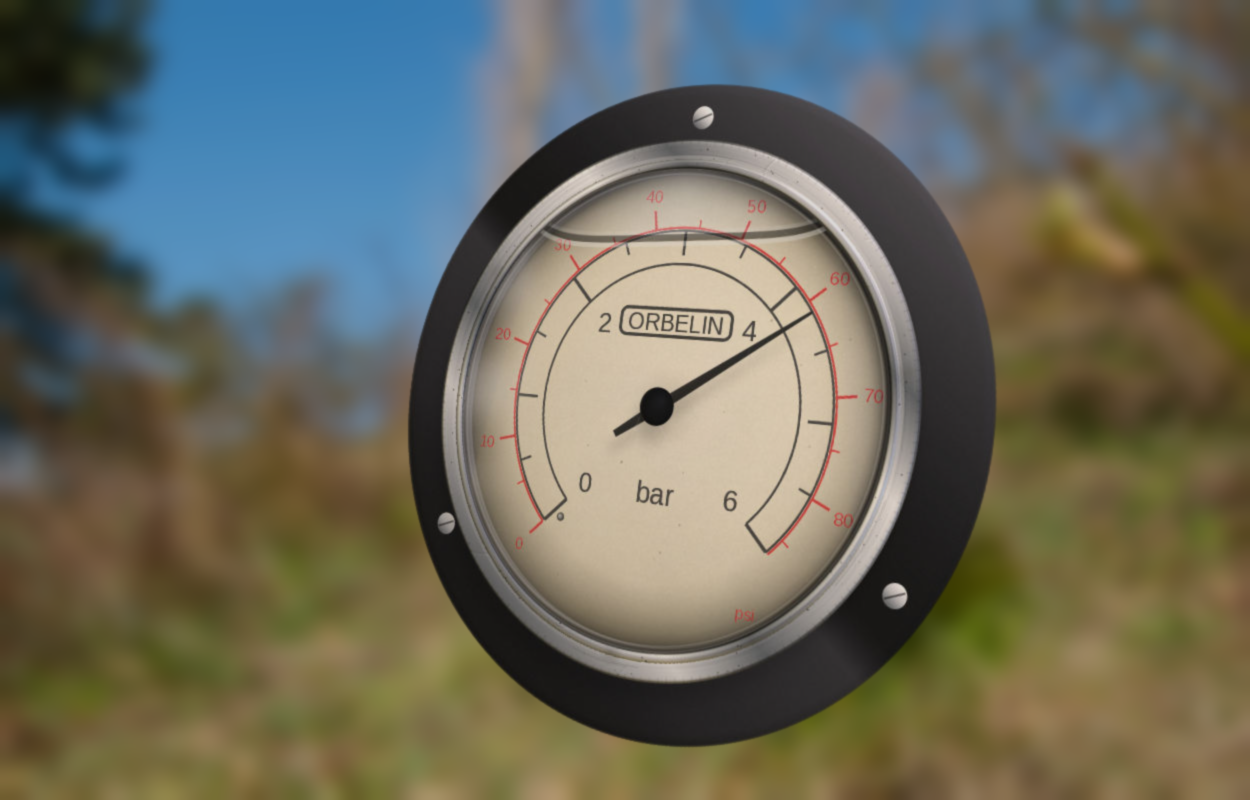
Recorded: 4.25,bar
